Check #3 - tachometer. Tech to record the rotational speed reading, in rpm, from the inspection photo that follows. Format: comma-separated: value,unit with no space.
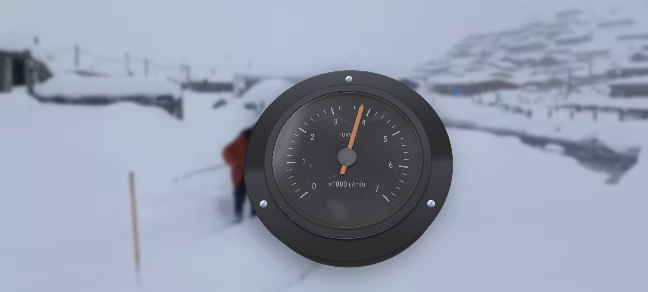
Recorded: 3800,rpm
